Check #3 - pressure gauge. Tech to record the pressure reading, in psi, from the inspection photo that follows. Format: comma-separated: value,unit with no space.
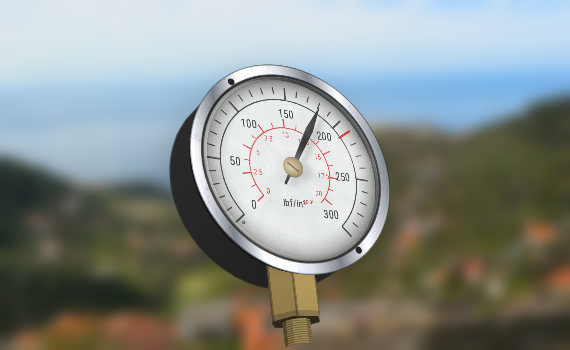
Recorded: 180,psi
